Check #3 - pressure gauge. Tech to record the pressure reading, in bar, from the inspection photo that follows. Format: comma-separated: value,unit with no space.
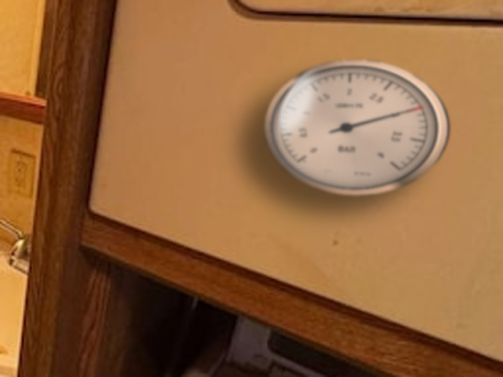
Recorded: 3,bar
